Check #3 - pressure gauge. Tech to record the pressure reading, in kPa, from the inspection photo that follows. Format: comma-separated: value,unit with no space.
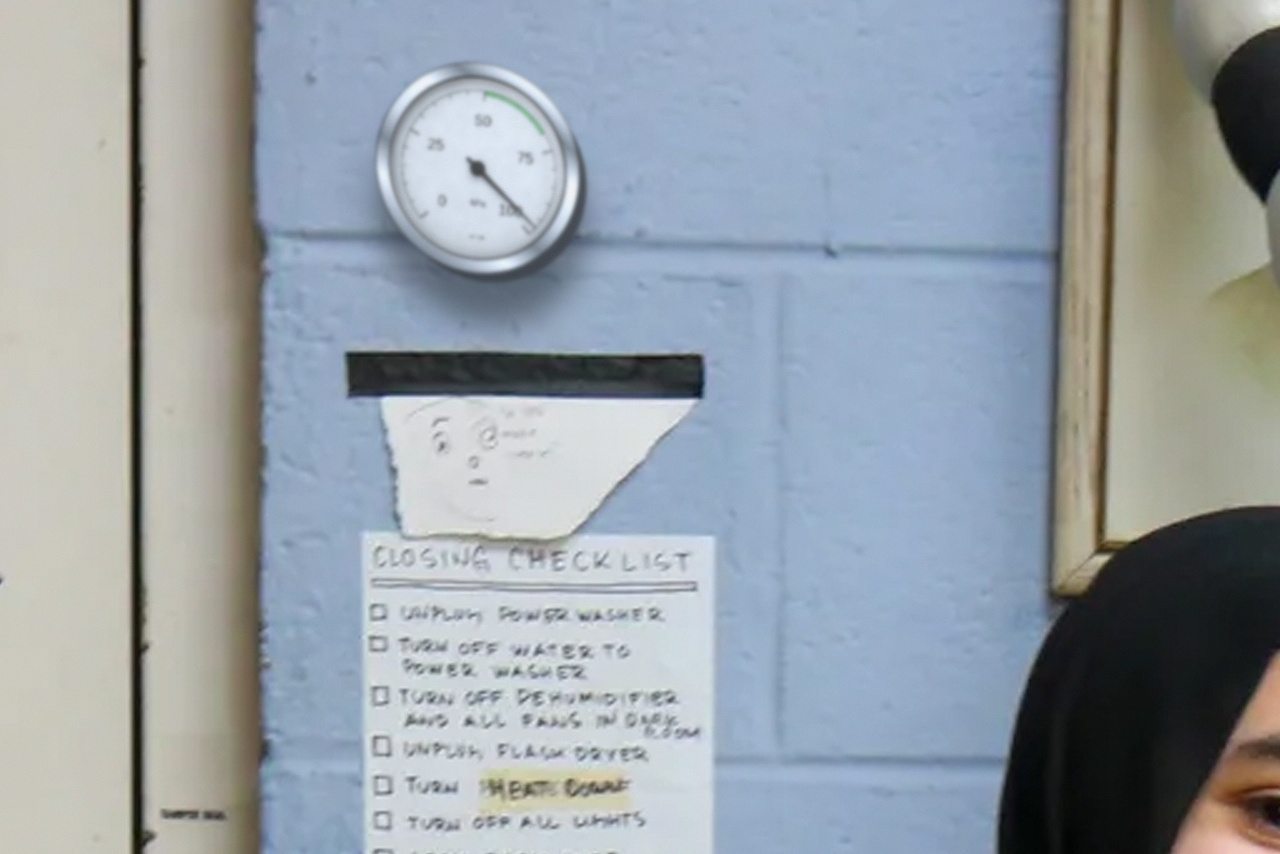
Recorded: 97.5,kPa
